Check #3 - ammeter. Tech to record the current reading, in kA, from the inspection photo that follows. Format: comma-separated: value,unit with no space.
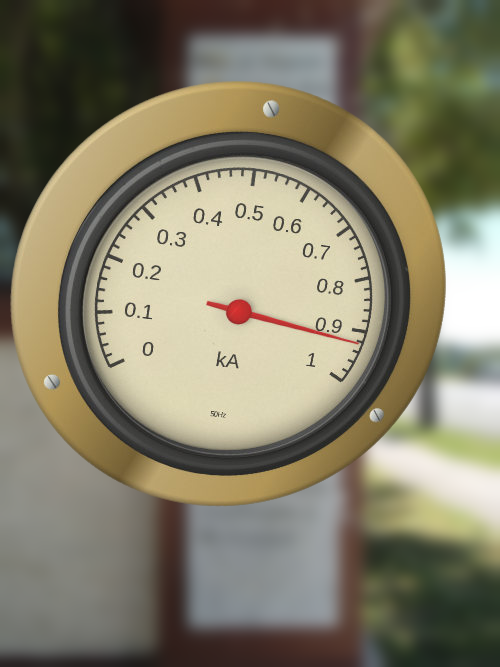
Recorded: 0.92,kA
